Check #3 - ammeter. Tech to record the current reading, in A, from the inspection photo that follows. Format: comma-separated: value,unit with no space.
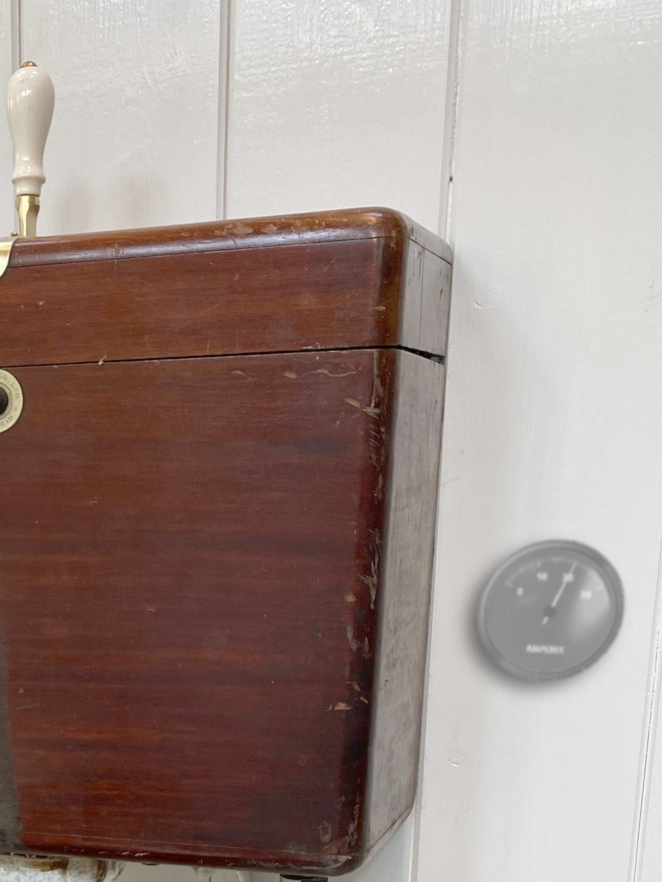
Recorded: 20,A
